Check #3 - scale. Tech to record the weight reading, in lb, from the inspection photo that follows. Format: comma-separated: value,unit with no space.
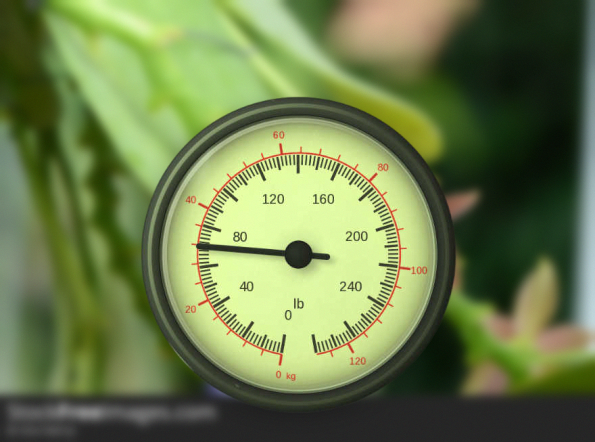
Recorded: 70,lb
